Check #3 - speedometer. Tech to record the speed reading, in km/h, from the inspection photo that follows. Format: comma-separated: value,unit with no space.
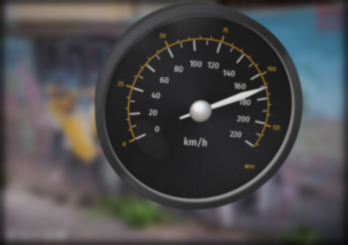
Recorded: 170,km/h
